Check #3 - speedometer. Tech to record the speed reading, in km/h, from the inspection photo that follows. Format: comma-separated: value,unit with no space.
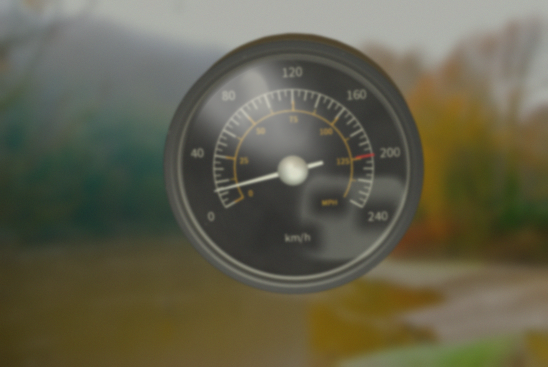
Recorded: 15,km/h
